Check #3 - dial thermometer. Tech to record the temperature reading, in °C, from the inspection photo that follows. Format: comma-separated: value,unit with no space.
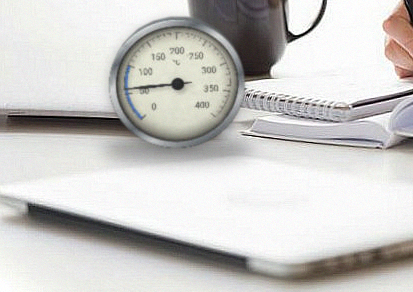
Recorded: 60,°C
